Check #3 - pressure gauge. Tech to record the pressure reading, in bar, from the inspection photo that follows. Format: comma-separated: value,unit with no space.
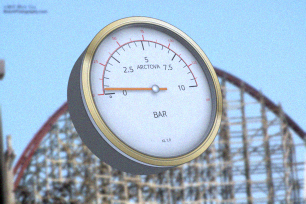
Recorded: 0.25,bar
